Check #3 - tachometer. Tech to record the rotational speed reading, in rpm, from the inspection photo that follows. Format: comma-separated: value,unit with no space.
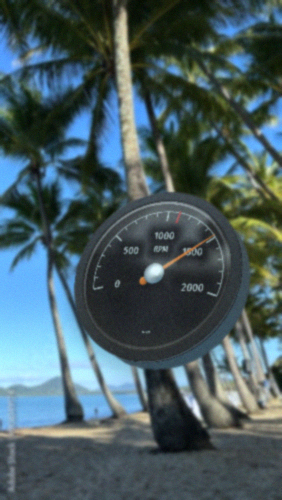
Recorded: 1500,rpm
